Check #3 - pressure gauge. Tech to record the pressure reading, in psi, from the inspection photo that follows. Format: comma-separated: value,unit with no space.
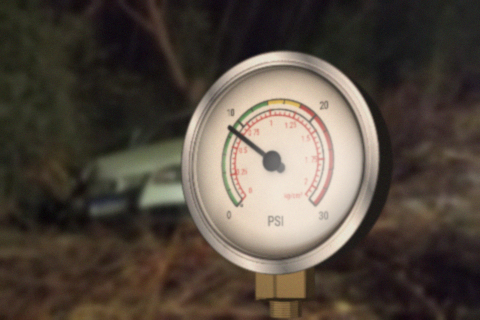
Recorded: 9,psi
